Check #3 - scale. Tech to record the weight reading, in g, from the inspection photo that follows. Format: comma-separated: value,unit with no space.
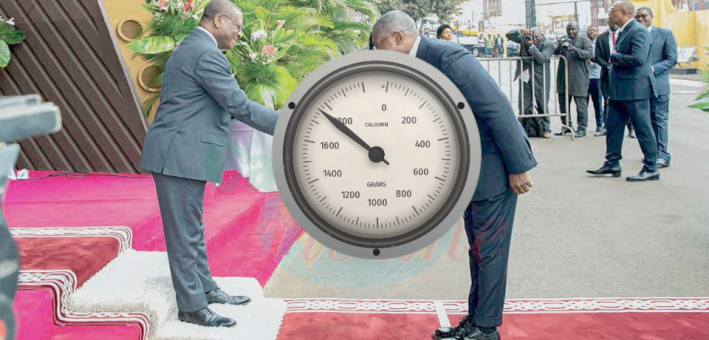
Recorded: 1760,g
